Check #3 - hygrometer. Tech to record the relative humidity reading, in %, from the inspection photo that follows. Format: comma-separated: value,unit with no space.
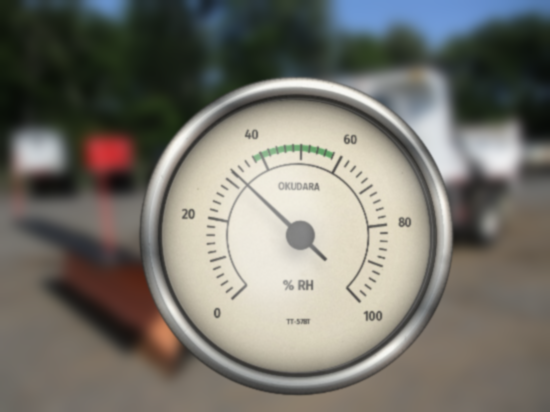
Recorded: 32,%
